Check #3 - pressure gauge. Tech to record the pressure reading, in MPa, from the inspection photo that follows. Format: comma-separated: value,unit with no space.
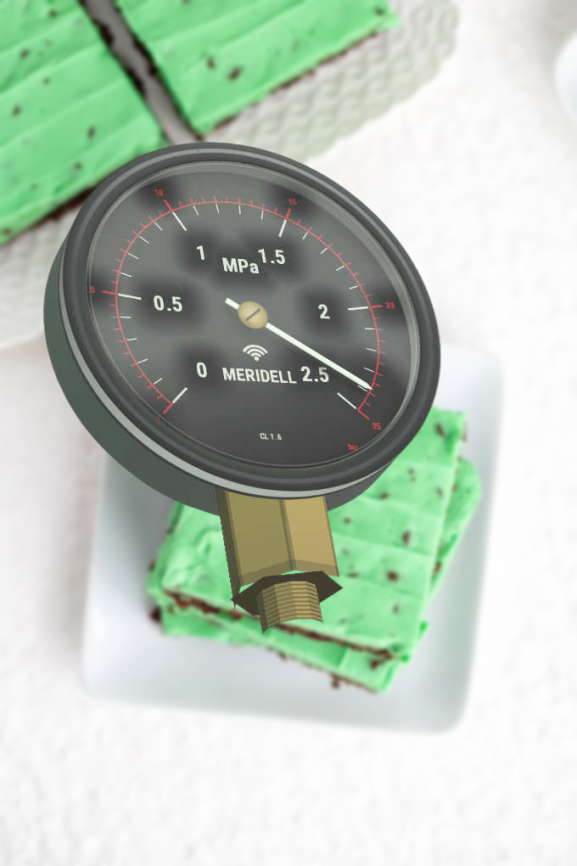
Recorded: 2.4,MPa
